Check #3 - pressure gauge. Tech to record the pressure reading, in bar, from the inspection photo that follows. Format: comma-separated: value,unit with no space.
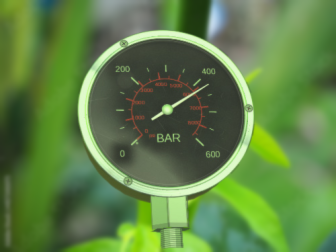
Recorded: 425,bar
